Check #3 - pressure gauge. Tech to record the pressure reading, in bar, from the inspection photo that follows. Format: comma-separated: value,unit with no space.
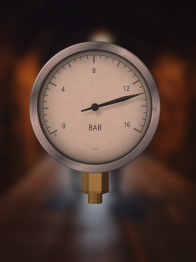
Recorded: 13,bar
